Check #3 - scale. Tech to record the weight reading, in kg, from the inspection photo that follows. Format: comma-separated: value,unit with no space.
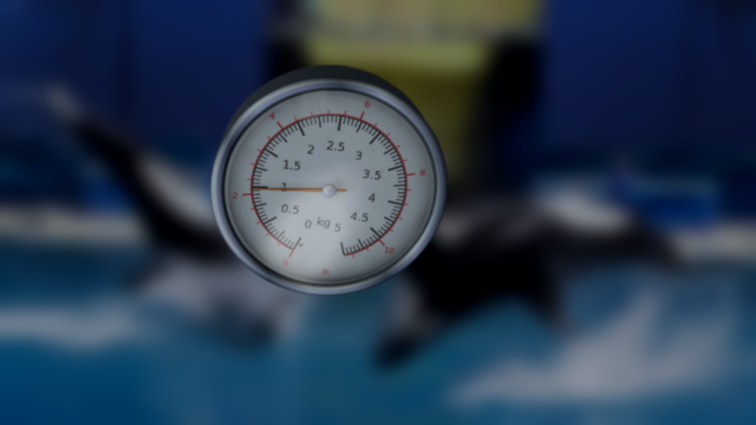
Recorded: 1,kg
